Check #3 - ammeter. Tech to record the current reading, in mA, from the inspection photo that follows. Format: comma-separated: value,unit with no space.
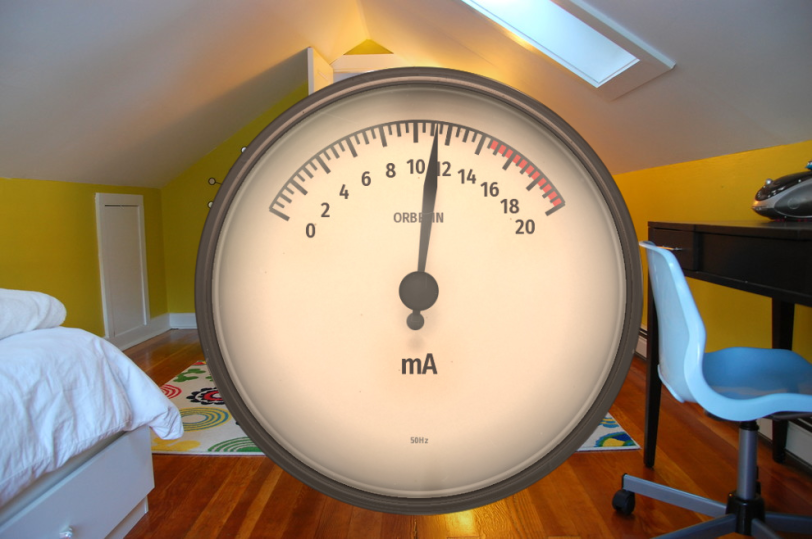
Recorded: 11.25,mA
